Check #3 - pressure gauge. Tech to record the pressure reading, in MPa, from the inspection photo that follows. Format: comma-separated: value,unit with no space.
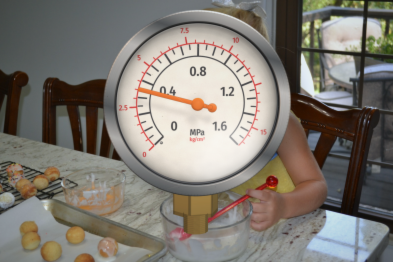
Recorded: 0.35,MPa
